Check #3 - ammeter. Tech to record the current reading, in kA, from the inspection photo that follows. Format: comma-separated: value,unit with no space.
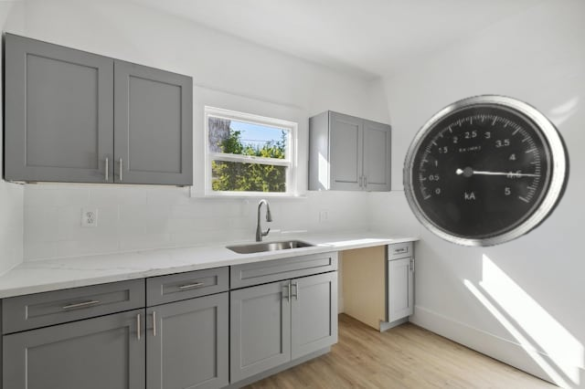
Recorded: 4.5,kA
